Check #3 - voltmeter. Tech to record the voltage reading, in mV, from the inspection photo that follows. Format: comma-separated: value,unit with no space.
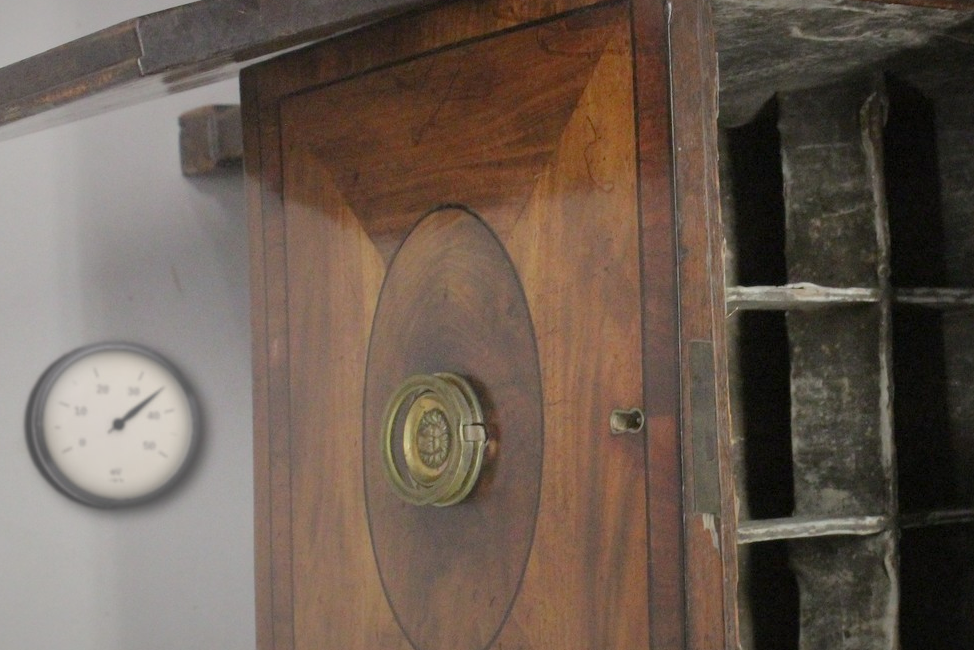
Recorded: 35,mV
